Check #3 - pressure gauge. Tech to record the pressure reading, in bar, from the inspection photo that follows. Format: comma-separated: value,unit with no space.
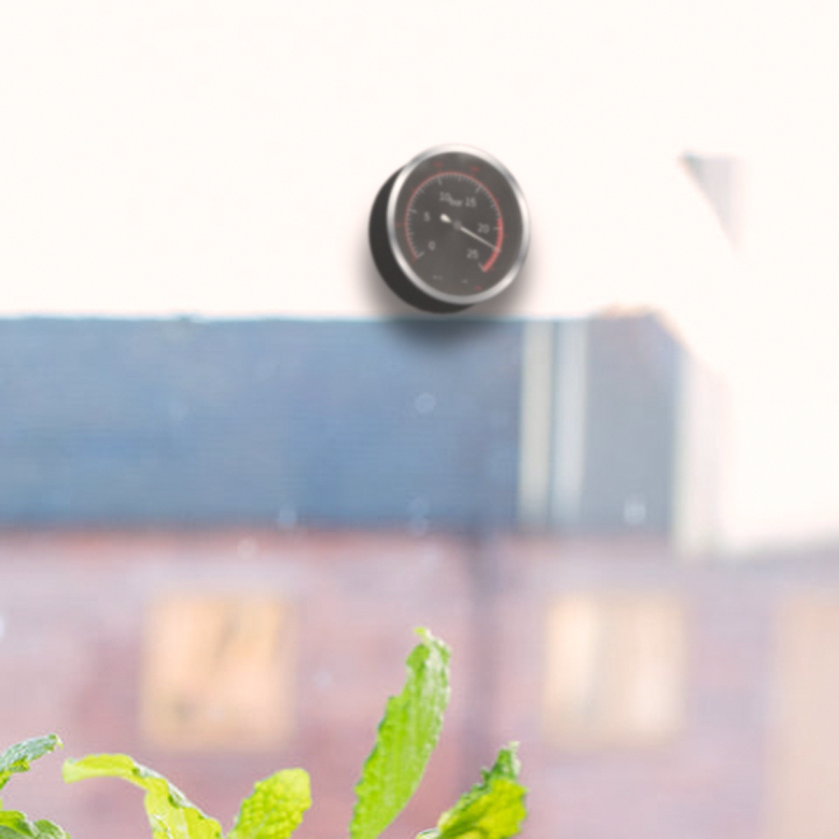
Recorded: 22.5,bar
